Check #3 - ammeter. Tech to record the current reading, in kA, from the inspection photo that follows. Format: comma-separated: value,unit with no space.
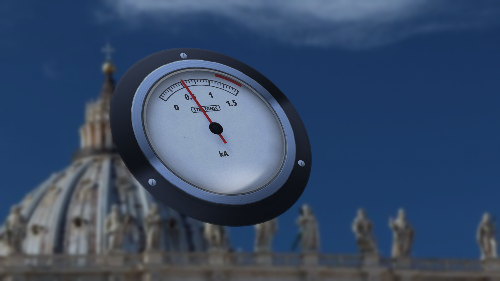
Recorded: 0.5,kA
